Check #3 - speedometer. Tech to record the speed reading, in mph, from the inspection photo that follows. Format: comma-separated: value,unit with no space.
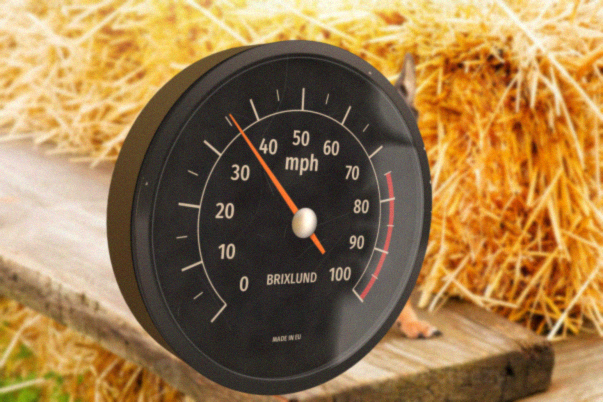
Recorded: 35,mph
